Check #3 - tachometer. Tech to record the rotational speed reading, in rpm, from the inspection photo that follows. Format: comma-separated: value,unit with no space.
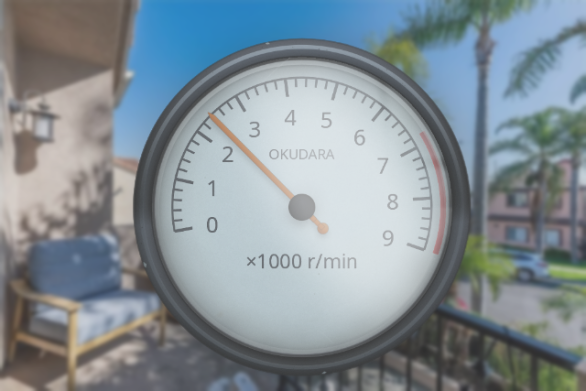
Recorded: 2400,rpm
